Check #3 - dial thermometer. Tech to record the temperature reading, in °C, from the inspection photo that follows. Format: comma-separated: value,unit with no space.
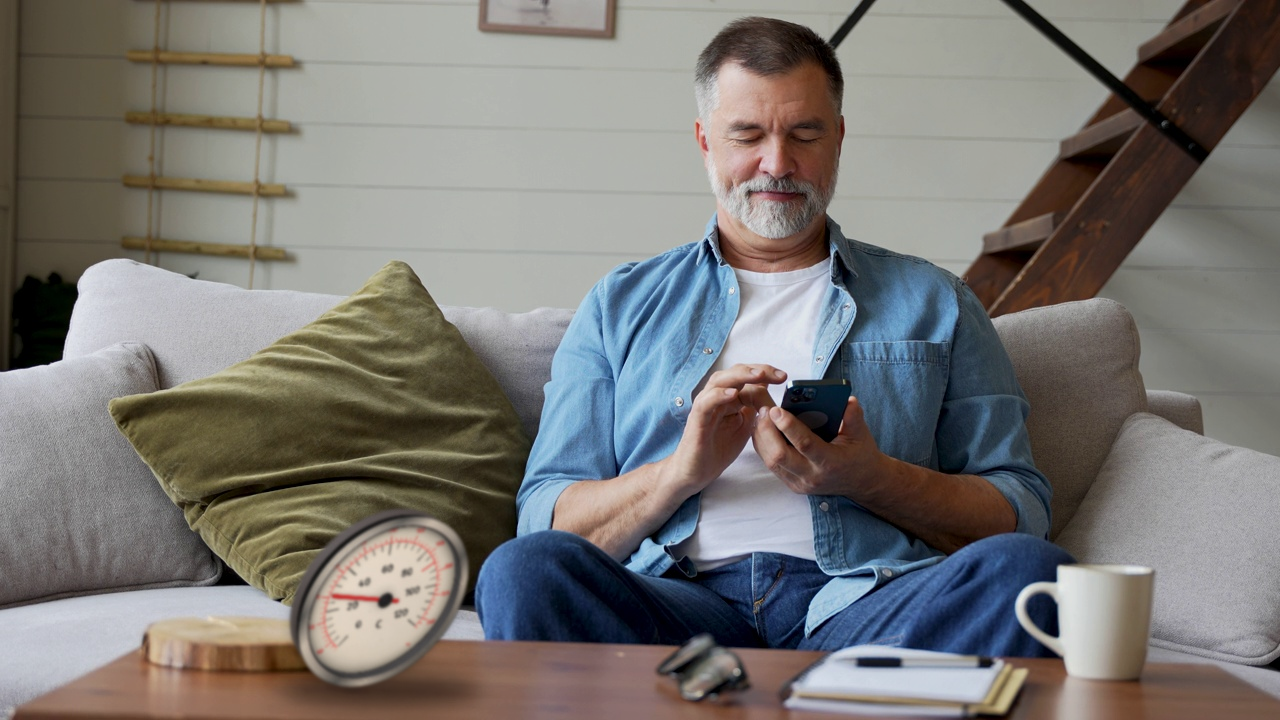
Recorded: 28,°C
